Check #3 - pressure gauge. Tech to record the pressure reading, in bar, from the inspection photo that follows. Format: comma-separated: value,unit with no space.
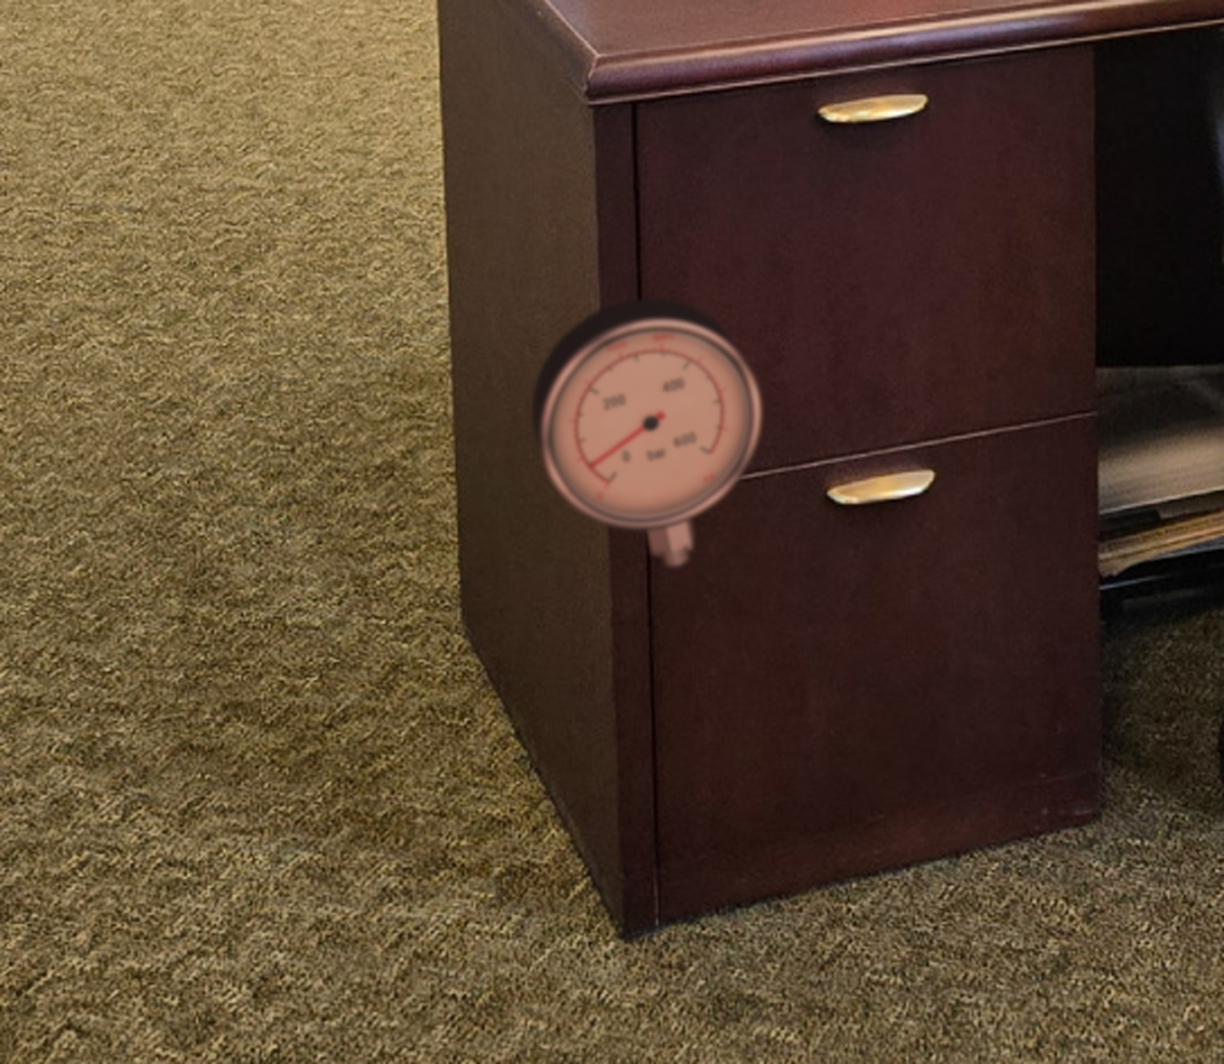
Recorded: 50,bar
